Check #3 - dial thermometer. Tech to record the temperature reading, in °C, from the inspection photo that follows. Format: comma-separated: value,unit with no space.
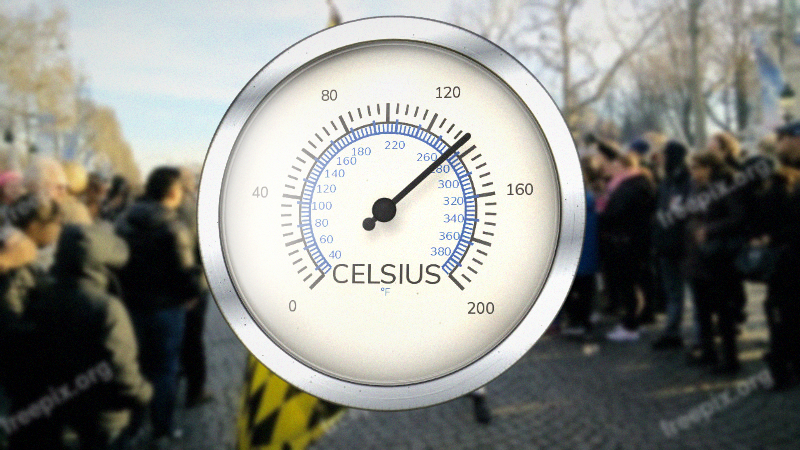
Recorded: 136,°C
